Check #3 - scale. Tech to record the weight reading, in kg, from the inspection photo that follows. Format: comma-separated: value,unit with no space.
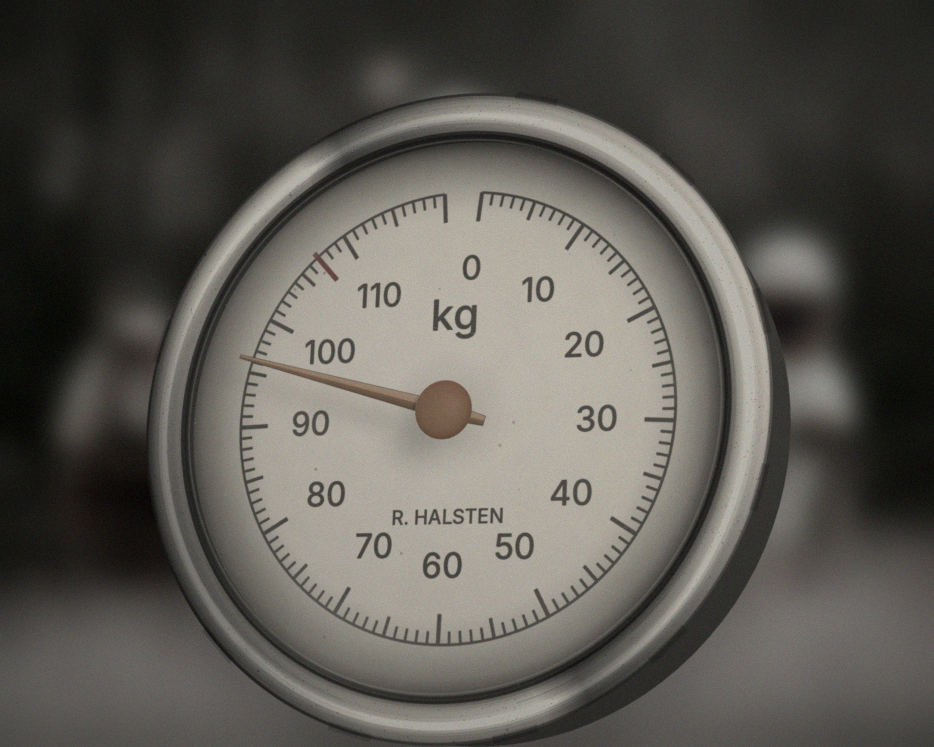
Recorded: 96,kg
